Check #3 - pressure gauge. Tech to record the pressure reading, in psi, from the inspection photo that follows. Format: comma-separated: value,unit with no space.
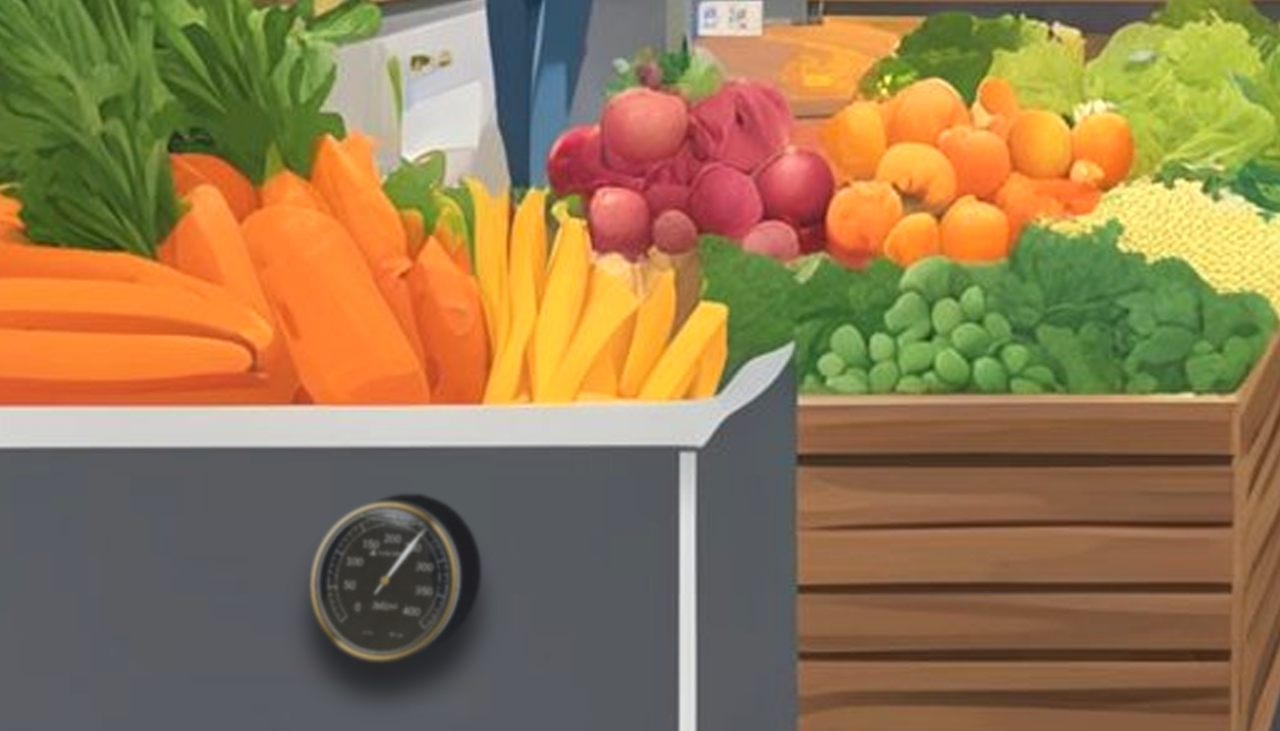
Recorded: 250,psi
